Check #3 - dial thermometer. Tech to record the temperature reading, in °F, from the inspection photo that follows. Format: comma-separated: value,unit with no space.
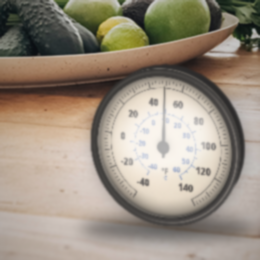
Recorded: 50,°F
